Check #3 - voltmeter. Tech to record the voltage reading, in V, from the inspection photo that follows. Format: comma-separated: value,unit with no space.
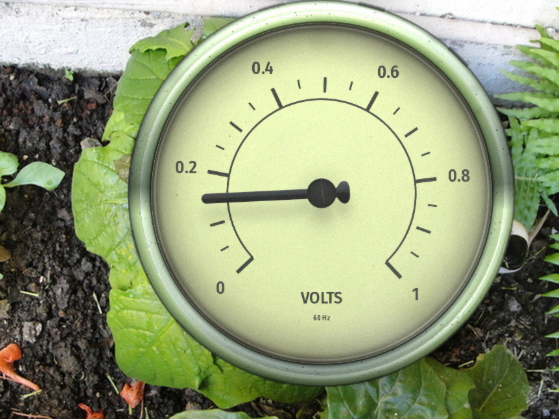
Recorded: 0.15,V
